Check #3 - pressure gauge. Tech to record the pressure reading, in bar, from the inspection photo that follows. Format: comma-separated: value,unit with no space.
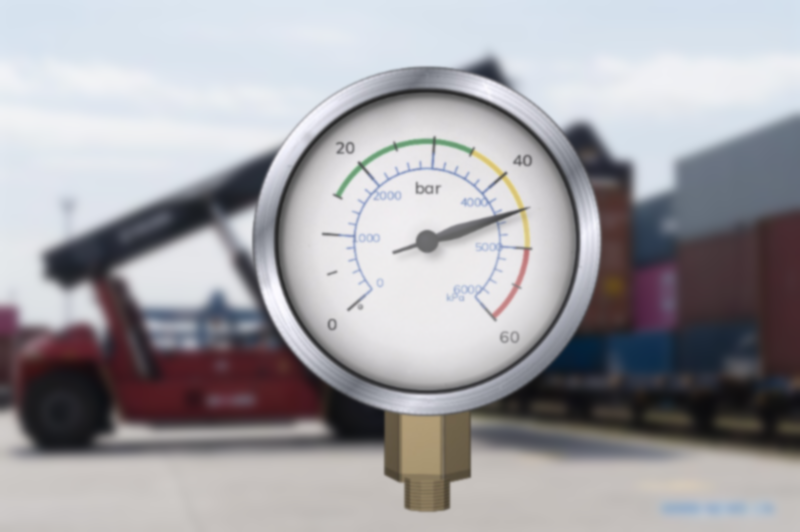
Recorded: 45,bar
